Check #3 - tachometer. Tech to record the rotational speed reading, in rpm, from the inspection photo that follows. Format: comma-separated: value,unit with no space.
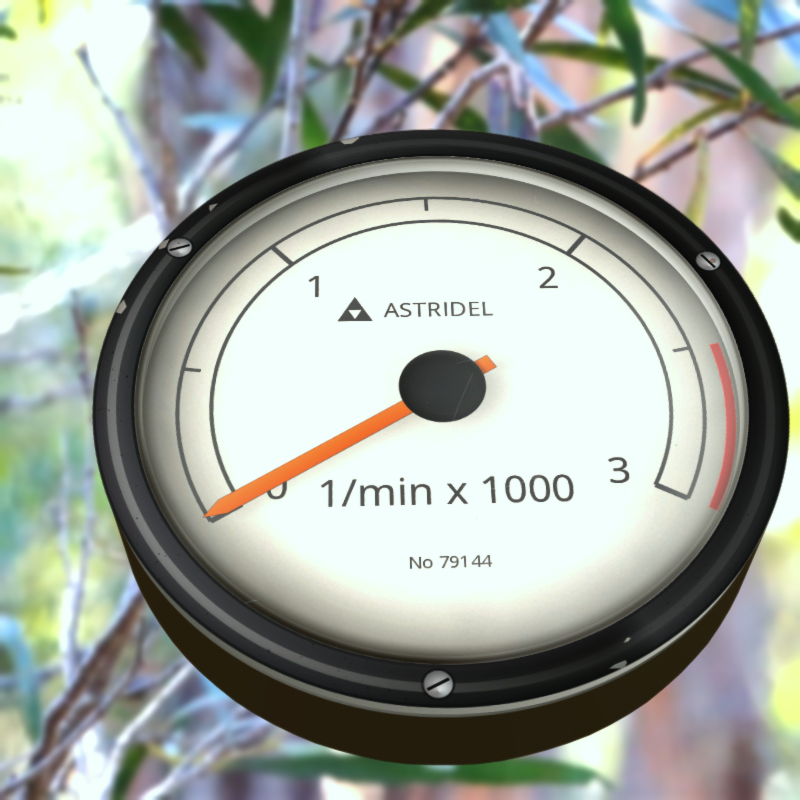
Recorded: 0,rpm
